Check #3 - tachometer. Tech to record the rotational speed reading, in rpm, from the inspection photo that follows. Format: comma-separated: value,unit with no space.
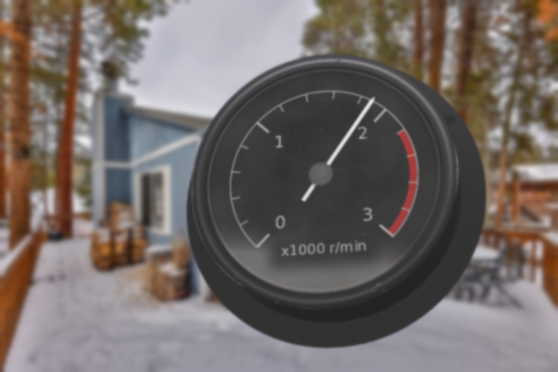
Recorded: 1900,rpm
